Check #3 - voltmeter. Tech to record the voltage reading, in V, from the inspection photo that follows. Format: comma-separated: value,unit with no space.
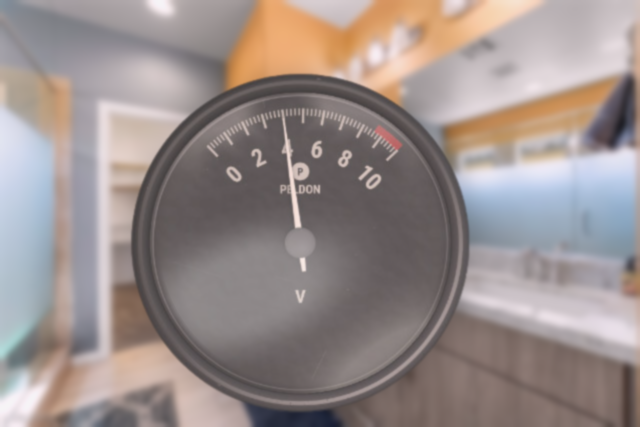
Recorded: 4,V
